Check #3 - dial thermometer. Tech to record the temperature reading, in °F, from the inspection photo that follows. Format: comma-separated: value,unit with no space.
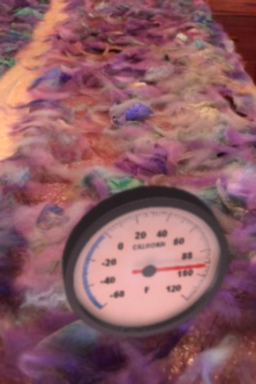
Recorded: 90,°F
